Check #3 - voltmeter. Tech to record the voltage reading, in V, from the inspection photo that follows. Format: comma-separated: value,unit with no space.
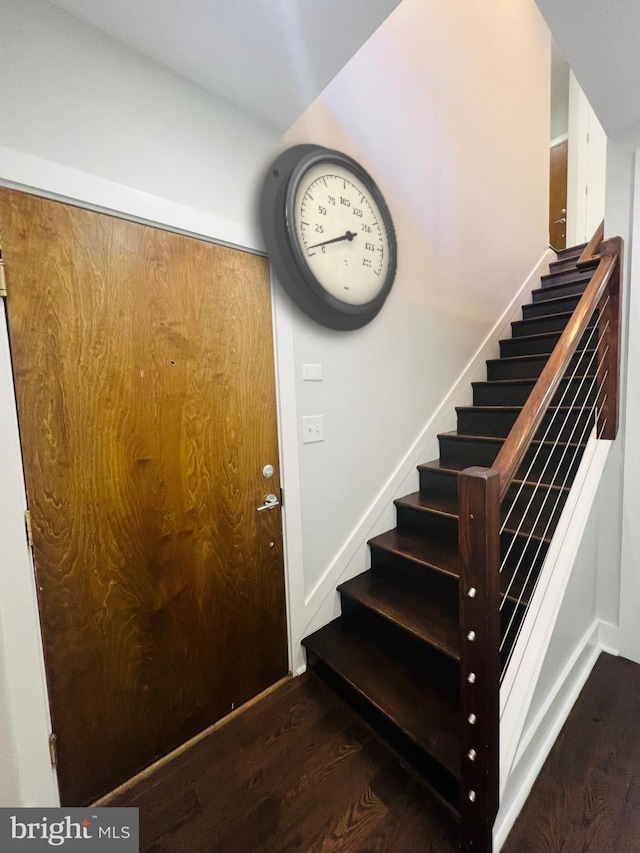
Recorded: 5,V
